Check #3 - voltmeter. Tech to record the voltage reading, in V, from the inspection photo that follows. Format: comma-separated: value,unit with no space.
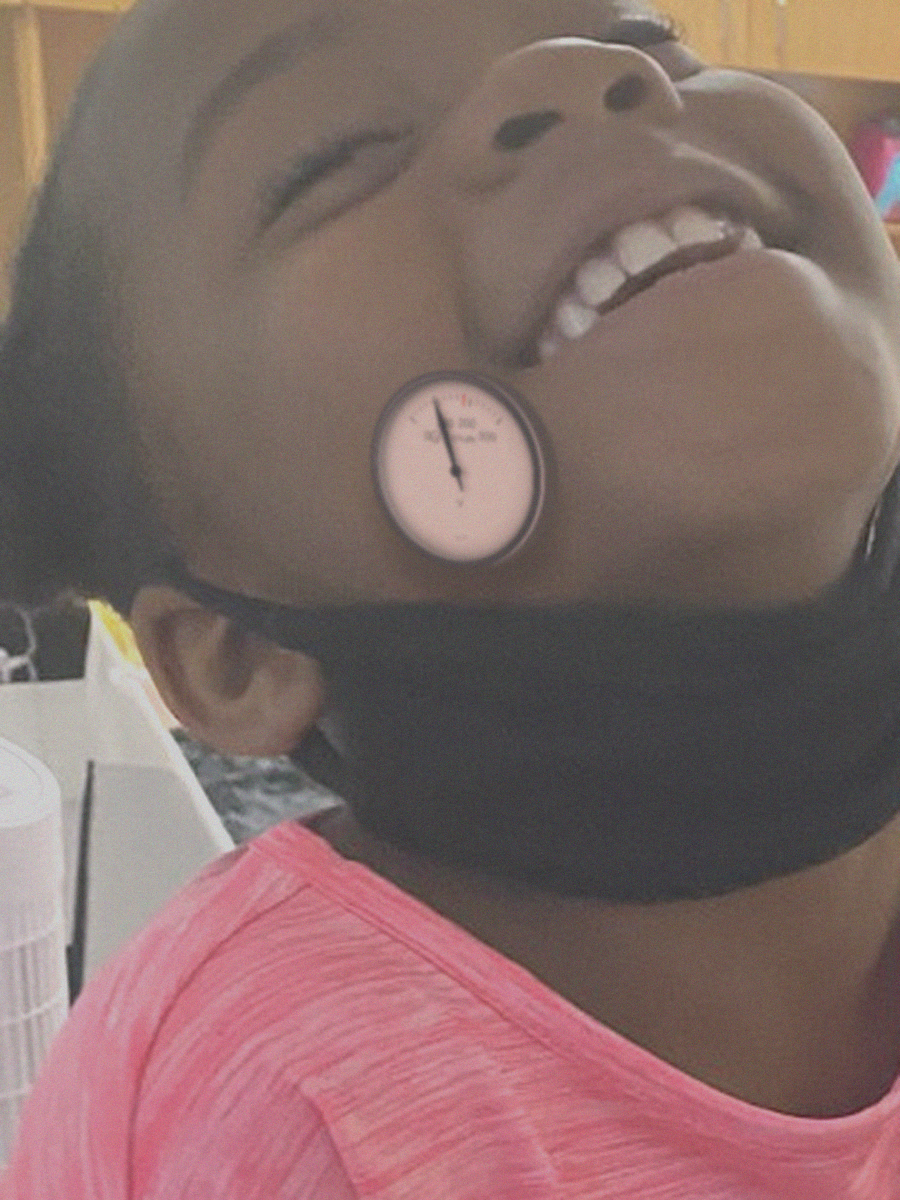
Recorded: 100,V
